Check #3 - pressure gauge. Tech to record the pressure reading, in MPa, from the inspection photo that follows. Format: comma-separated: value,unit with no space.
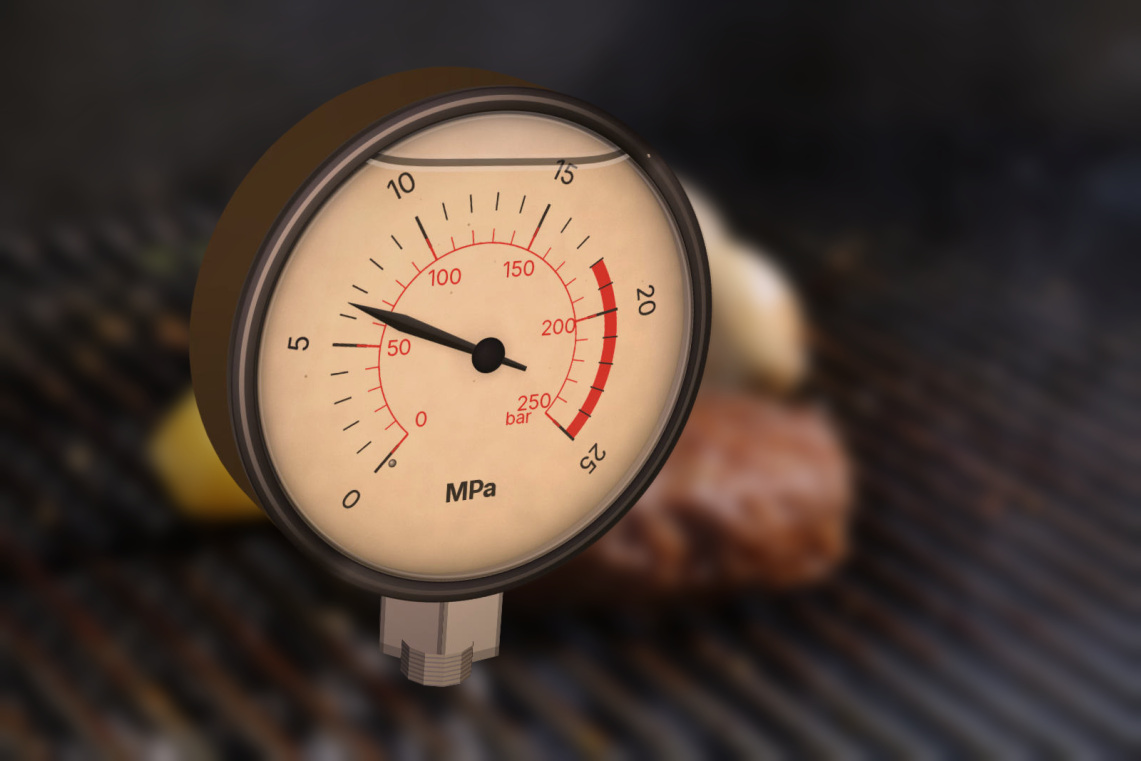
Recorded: 6.5,MPa
